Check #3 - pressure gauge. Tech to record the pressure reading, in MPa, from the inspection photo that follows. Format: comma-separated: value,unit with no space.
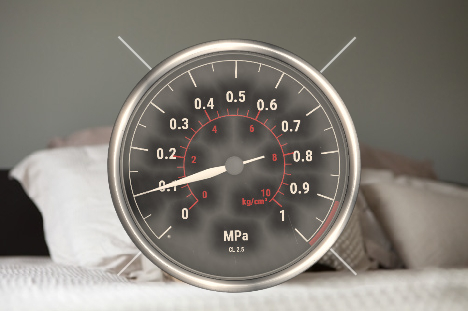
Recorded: 0.1,MPa
